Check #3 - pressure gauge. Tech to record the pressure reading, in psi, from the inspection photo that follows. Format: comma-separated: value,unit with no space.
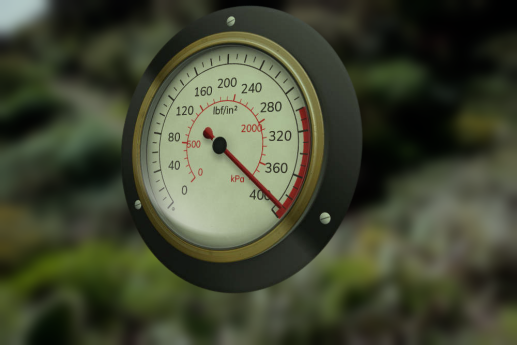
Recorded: 390,psi
